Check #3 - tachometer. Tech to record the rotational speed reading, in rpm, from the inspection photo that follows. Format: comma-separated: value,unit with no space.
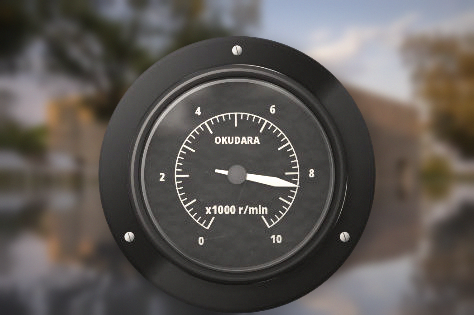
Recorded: 8400,rpm
